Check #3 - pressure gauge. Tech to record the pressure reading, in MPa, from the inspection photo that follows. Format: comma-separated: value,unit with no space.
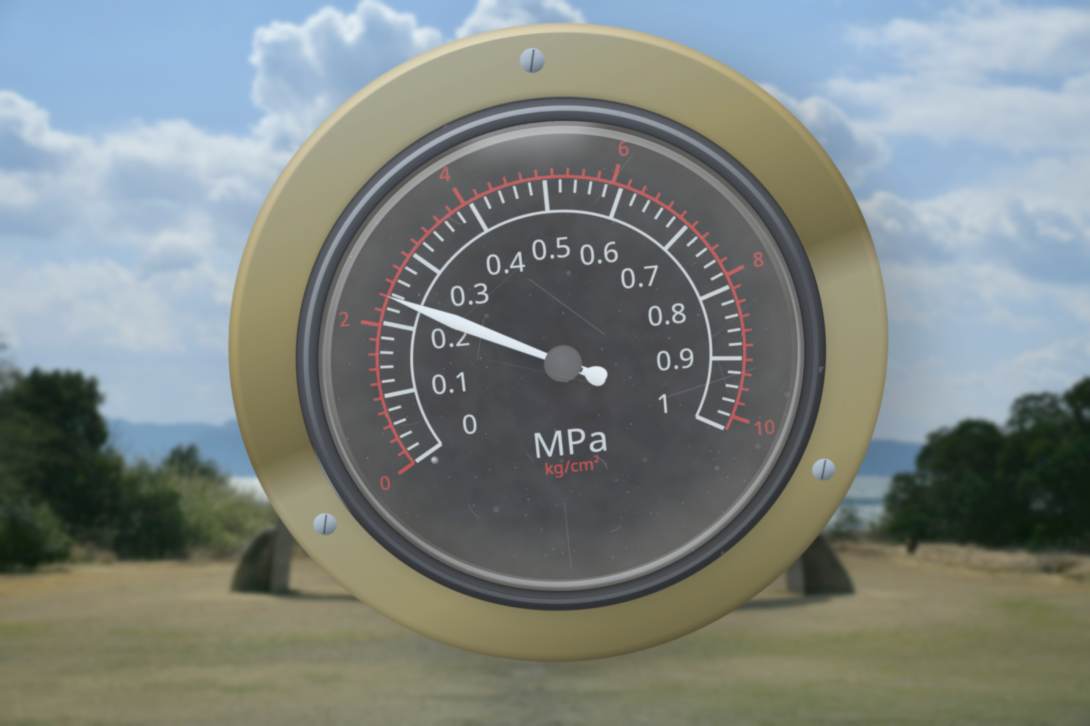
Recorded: 0.24,MPa
